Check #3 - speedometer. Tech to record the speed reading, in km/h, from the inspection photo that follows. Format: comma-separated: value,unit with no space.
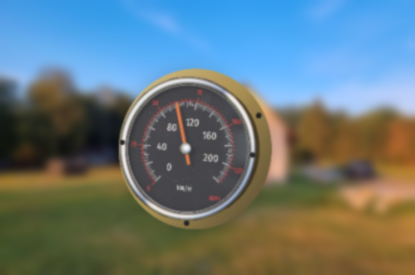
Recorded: 100,km/h
